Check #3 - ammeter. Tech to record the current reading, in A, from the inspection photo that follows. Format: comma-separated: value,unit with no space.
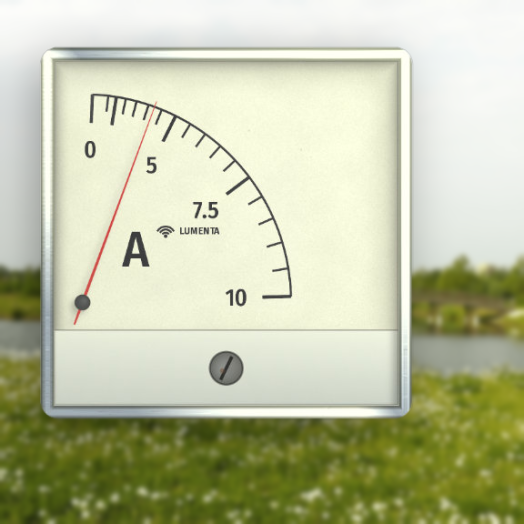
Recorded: 4.25,A
